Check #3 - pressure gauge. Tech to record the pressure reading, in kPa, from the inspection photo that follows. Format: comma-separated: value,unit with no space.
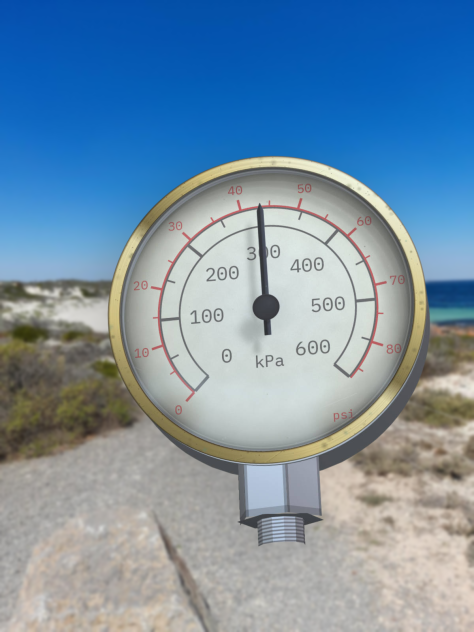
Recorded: 300,kPa
